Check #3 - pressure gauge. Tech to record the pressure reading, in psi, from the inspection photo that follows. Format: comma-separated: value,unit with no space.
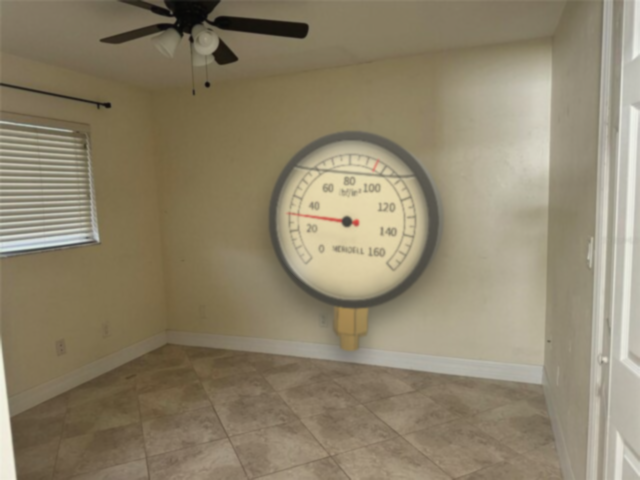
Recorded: 30,psi
